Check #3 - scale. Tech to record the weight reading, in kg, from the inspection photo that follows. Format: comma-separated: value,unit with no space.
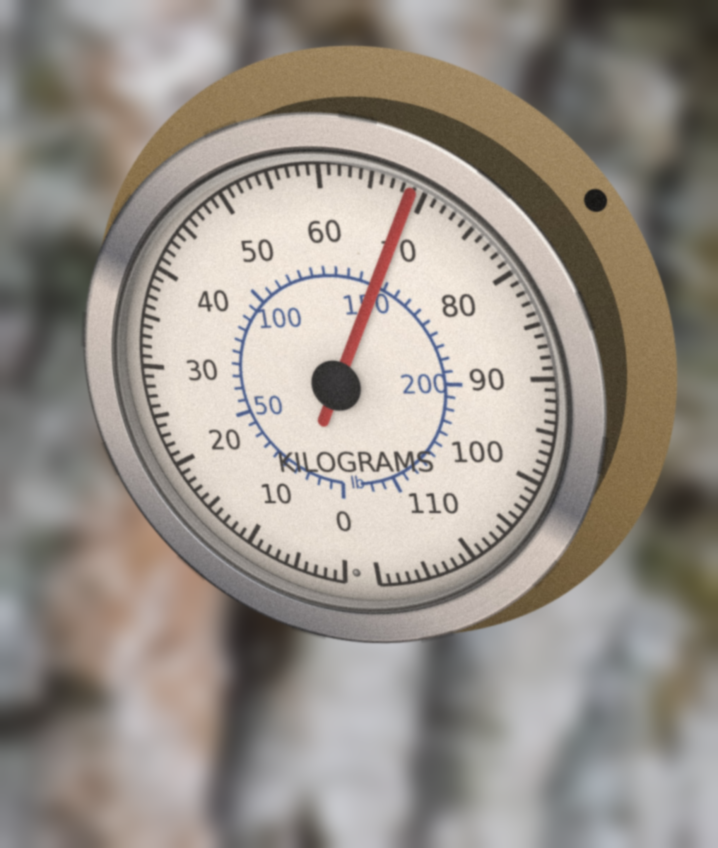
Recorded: 69,kg
